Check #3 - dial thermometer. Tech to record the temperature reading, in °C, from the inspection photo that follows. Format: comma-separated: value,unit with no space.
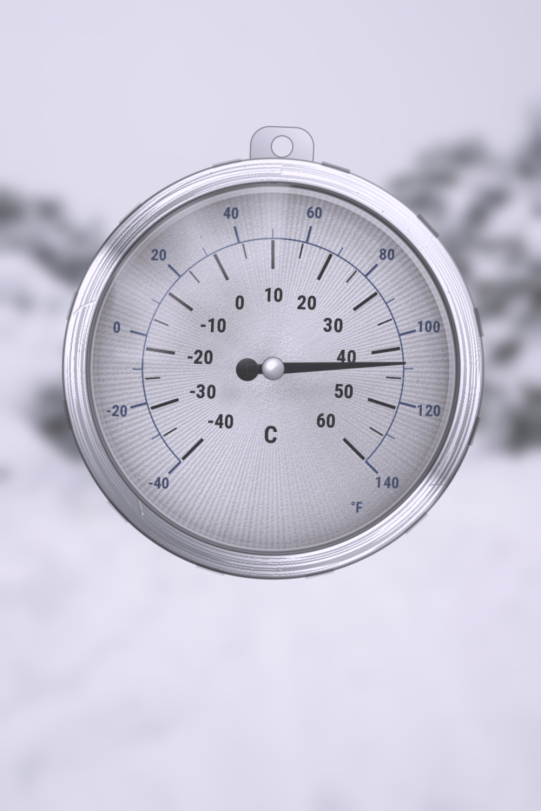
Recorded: 42.5,°C
